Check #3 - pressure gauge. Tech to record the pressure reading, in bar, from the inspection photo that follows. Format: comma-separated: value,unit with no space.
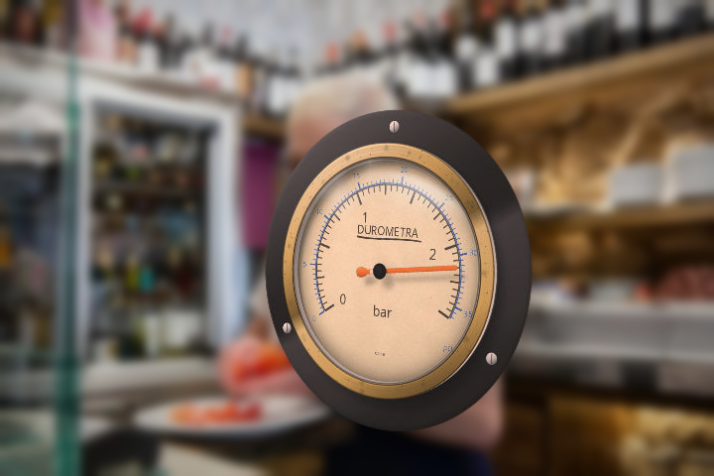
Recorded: 2.15,bar
